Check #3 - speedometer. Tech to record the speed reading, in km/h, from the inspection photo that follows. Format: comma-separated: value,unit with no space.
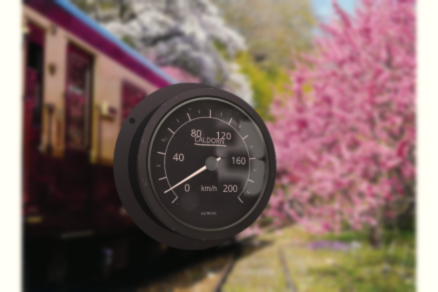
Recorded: 10,km/h
